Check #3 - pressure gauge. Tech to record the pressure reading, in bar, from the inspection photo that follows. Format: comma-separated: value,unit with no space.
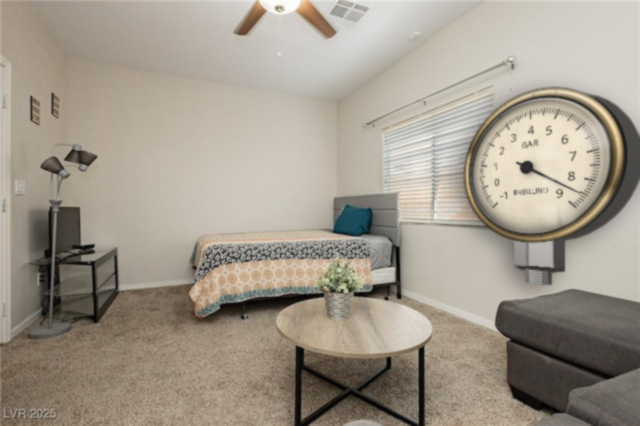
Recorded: 8.5,bar
